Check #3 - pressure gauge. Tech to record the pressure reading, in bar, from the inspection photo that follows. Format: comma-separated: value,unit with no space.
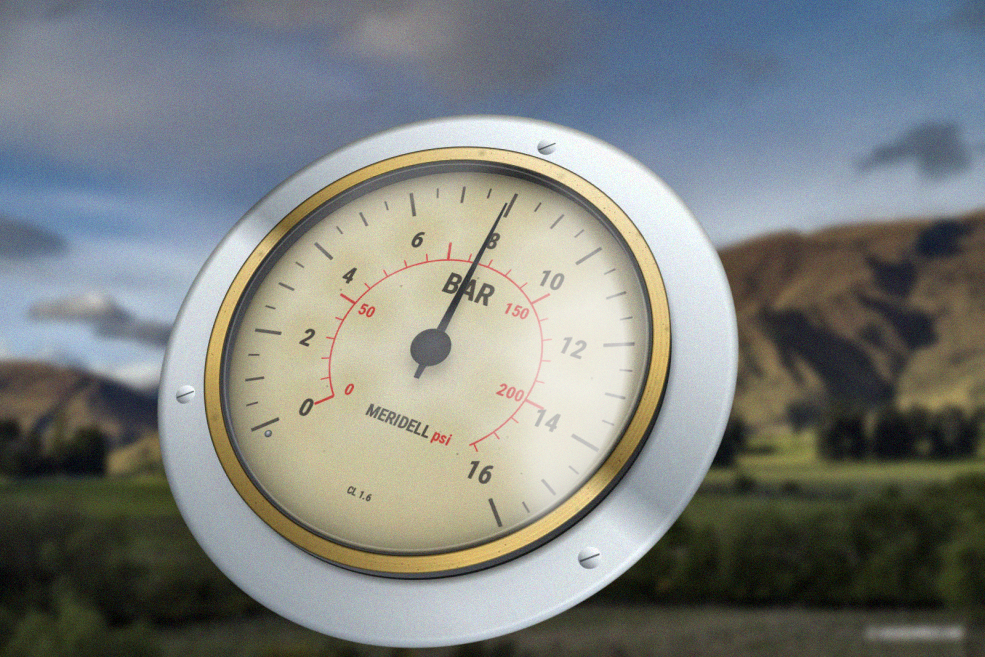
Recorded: 8,bar
